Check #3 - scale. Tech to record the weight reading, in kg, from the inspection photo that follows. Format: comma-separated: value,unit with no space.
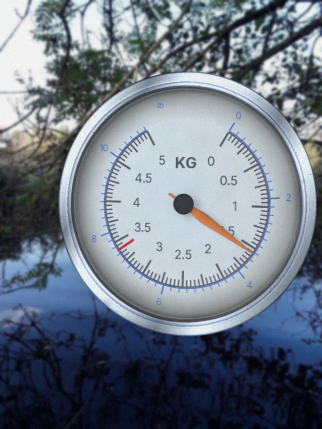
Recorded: 1.55,kg
